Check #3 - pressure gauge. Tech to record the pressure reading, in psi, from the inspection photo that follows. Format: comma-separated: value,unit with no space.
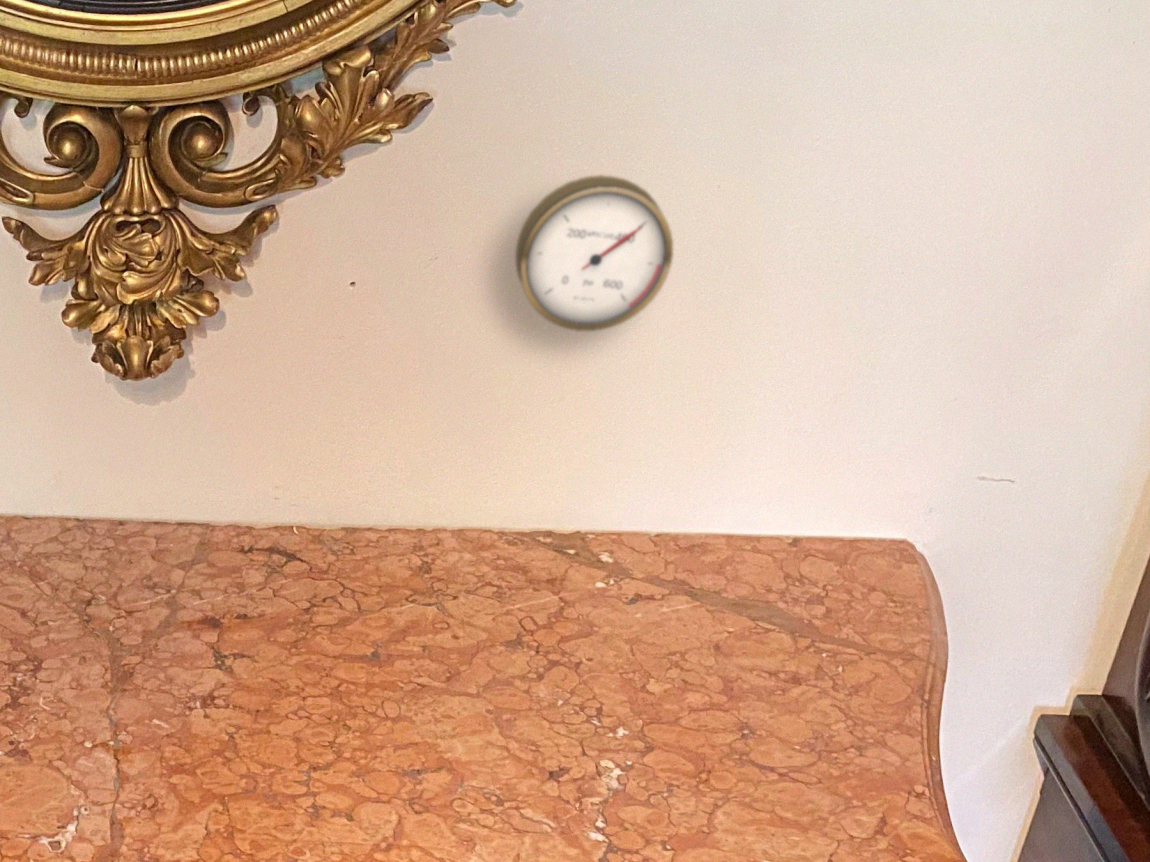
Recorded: 400,psi
